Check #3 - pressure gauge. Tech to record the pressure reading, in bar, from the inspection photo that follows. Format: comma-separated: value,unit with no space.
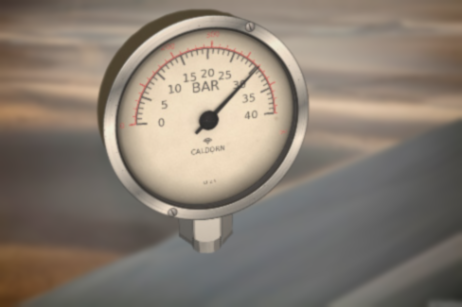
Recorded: 30,bar
